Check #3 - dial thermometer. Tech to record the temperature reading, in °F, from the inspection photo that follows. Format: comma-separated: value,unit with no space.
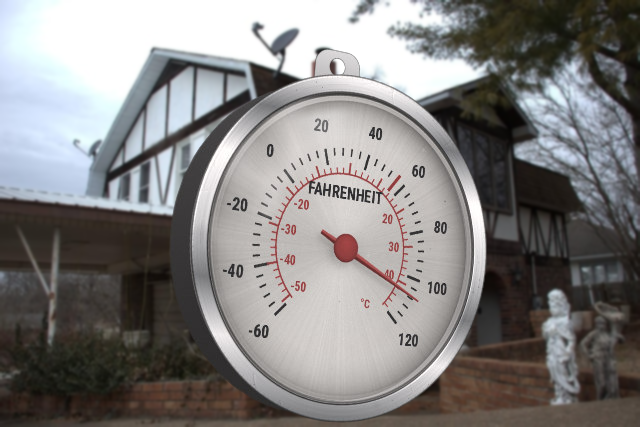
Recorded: 108,°F
